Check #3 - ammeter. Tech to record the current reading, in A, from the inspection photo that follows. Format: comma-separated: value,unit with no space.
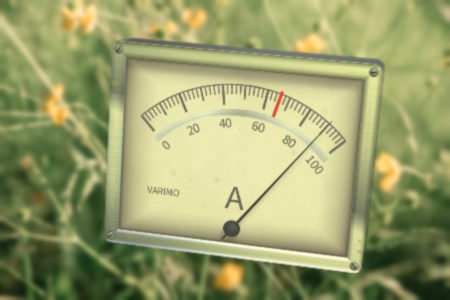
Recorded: 90,A
